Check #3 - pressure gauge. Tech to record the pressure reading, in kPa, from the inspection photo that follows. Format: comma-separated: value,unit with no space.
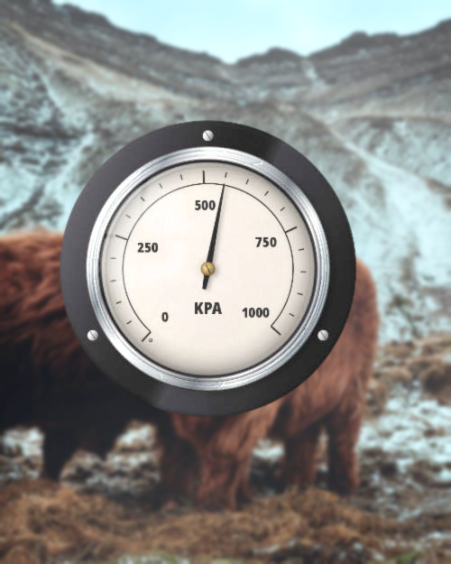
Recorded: 550,kPa
